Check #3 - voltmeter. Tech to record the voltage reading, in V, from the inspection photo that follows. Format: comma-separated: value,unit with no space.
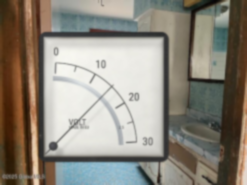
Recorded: 15,V
